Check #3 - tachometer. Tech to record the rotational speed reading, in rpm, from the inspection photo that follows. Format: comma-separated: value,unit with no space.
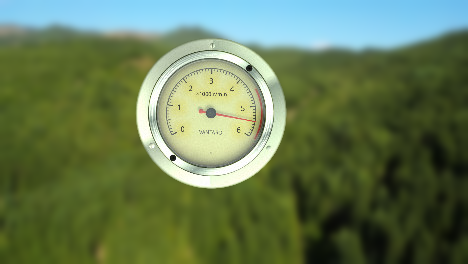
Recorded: 5500,rpm
